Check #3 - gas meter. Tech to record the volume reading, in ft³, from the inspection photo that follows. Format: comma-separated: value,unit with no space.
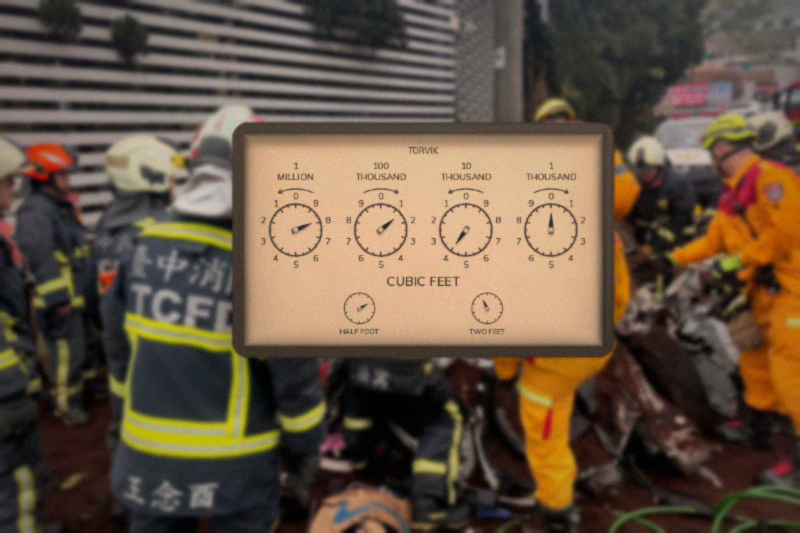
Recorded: 814000,ft³
